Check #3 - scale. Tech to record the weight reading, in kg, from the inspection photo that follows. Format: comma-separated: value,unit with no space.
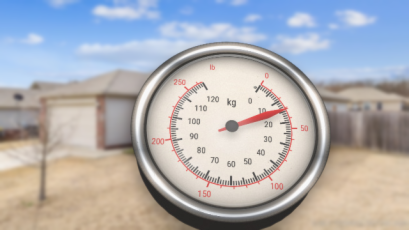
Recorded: 15,kg
